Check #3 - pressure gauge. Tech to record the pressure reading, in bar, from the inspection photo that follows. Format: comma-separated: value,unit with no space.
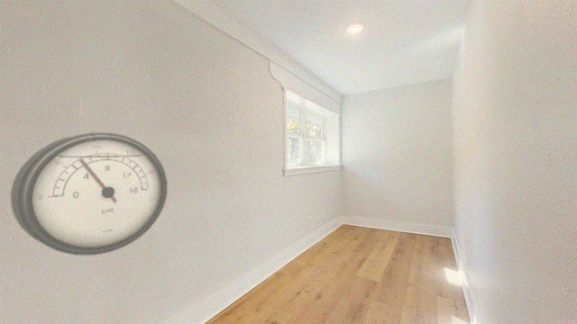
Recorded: 5,bar
